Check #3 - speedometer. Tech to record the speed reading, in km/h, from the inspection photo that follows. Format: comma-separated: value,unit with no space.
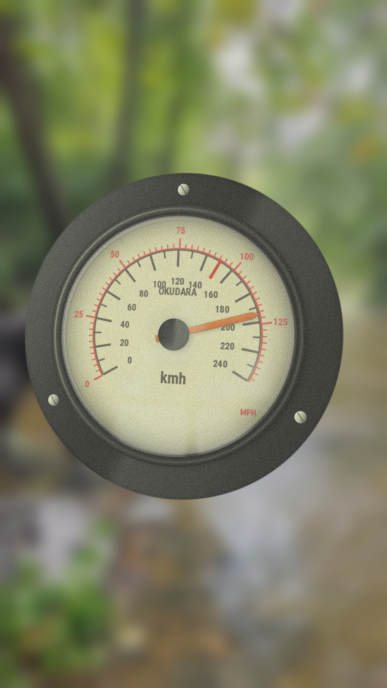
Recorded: 195,km/h
